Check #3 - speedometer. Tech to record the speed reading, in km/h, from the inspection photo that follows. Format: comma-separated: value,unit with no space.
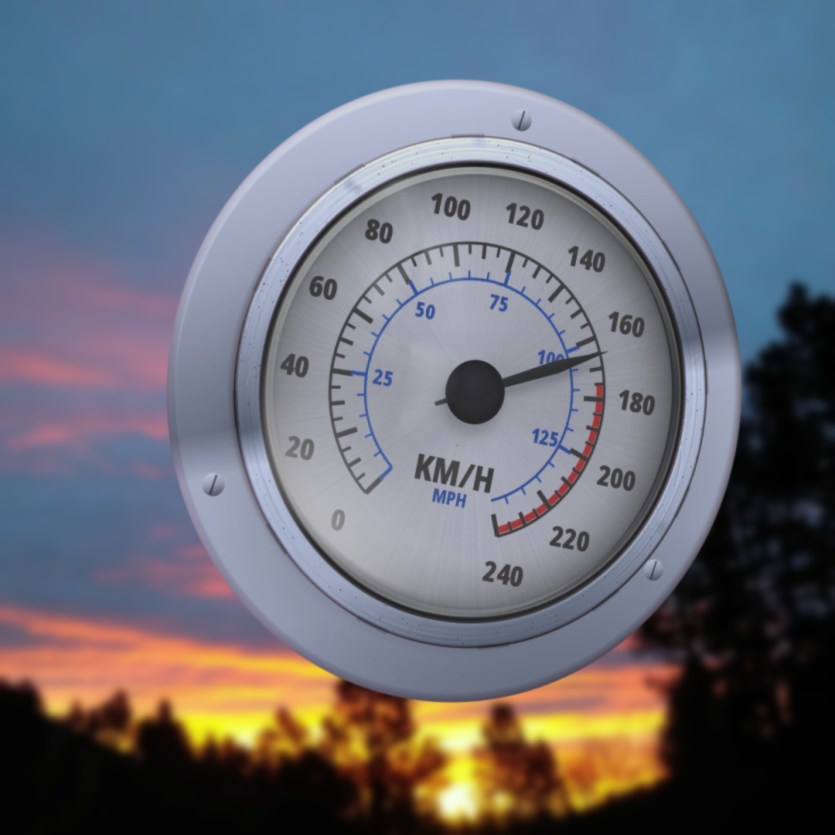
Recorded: 165,km/h
